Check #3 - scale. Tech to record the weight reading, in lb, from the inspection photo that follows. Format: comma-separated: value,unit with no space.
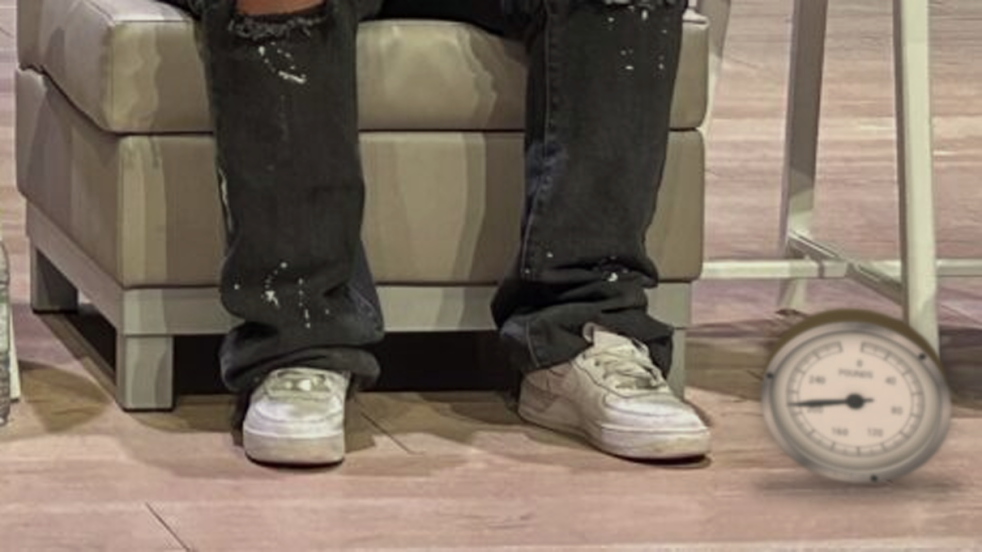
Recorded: 210,lb
